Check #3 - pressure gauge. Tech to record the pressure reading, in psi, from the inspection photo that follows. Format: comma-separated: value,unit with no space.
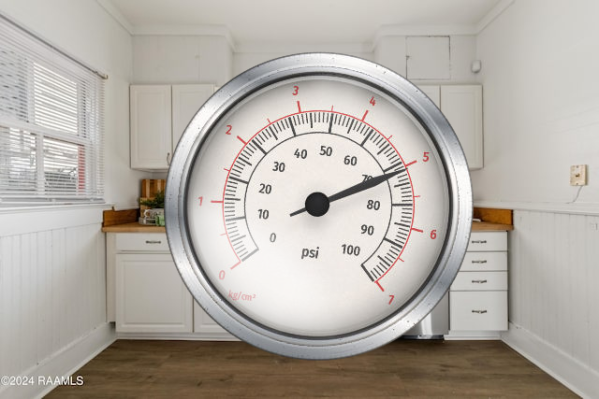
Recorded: 72,psi
